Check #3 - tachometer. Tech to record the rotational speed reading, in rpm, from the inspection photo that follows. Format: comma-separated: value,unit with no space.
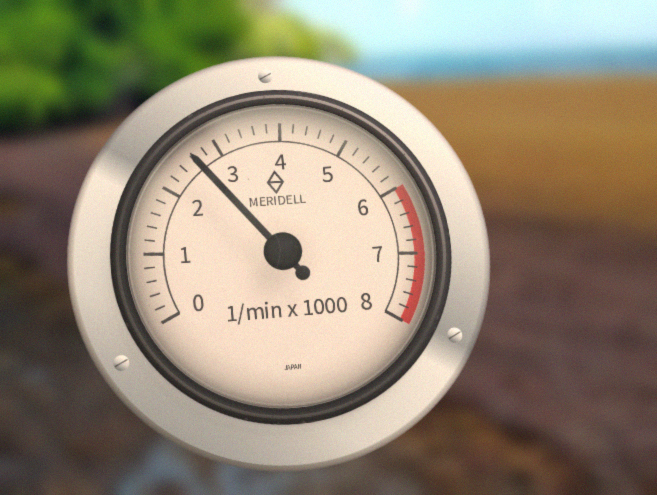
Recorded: 2600,rpm
